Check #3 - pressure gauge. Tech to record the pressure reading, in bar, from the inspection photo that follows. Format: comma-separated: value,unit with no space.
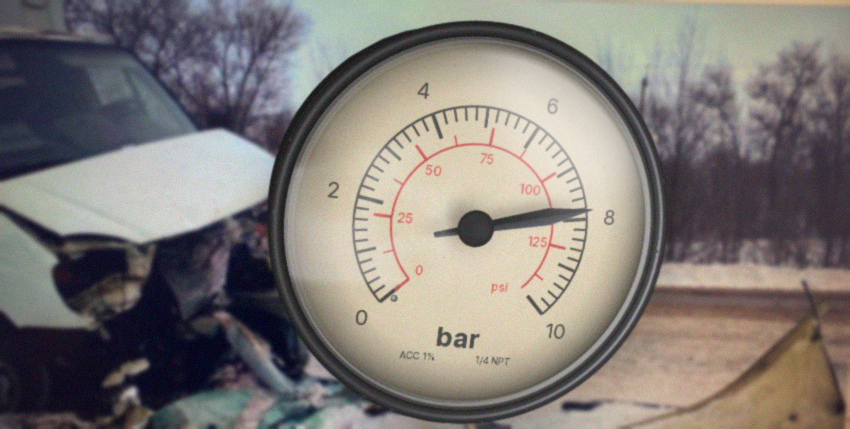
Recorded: 7.8,bar
